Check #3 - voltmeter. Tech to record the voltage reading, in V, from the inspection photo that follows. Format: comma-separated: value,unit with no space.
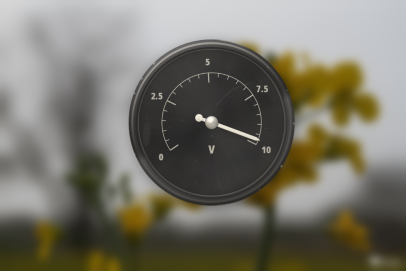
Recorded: 9.75,V
